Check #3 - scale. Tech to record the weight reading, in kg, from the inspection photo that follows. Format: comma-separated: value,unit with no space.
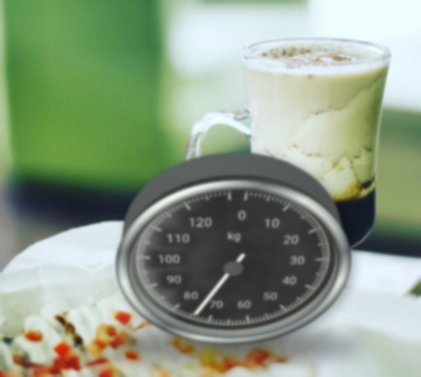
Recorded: 75,kg
